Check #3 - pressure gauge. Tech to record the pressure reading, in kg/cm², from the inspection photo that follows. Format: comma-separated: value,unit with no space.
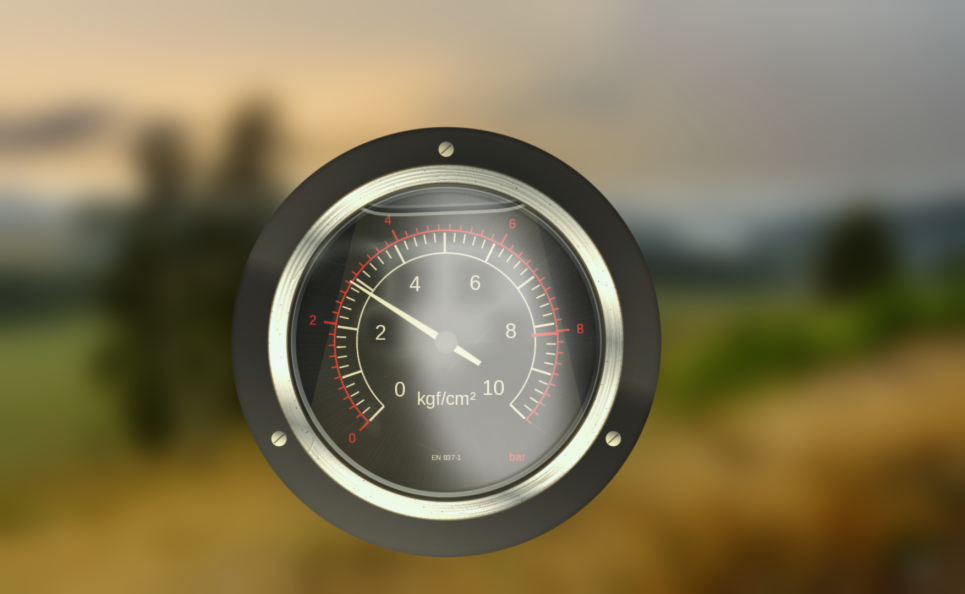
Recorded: 2.9,kg/cm²
